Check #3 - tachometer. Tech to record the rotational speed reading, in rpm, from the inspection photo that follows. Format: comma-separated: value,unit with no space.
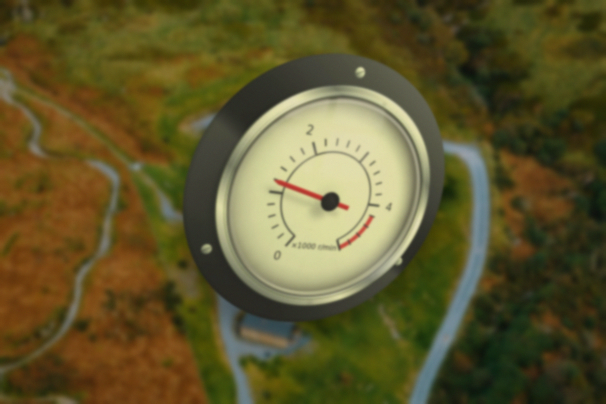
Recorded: 1200,rpm
